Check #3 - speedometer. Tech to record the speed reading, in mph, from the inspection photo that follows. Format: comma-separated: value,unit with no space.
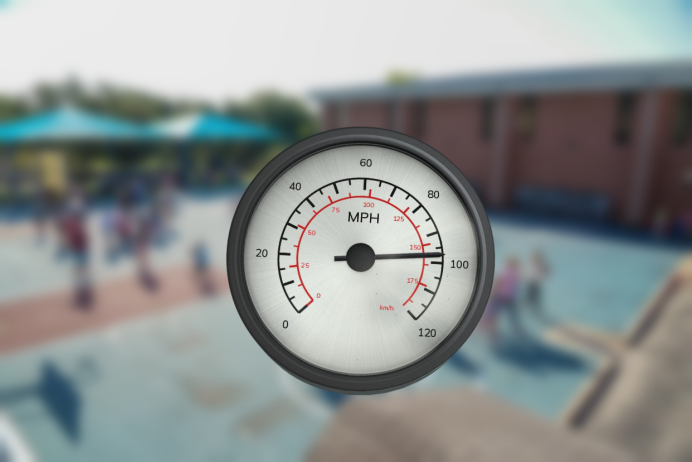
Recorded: 97.5,mph
